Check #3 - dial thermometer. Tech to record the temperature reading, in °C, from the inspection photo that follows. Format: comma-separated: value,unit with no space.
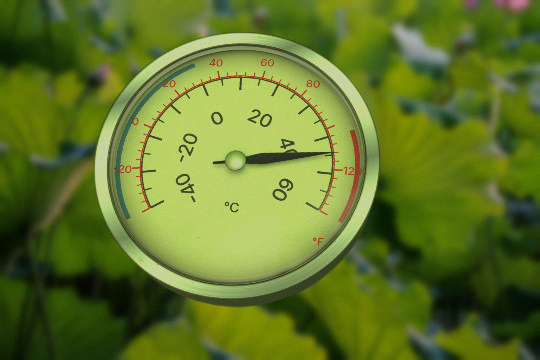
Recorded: 45,°C
